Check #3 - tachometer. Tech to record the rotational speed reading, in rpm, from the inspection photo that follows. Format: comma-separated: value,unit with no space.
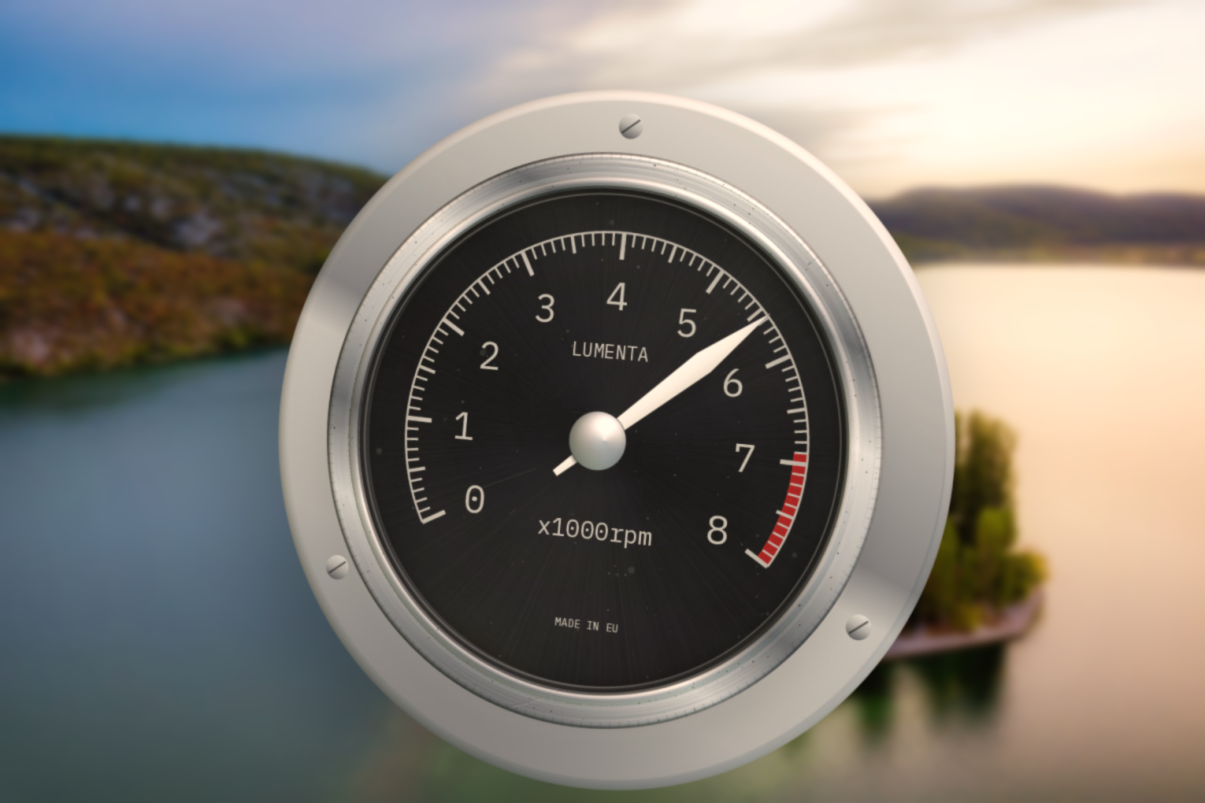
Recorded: 5600,rpm
